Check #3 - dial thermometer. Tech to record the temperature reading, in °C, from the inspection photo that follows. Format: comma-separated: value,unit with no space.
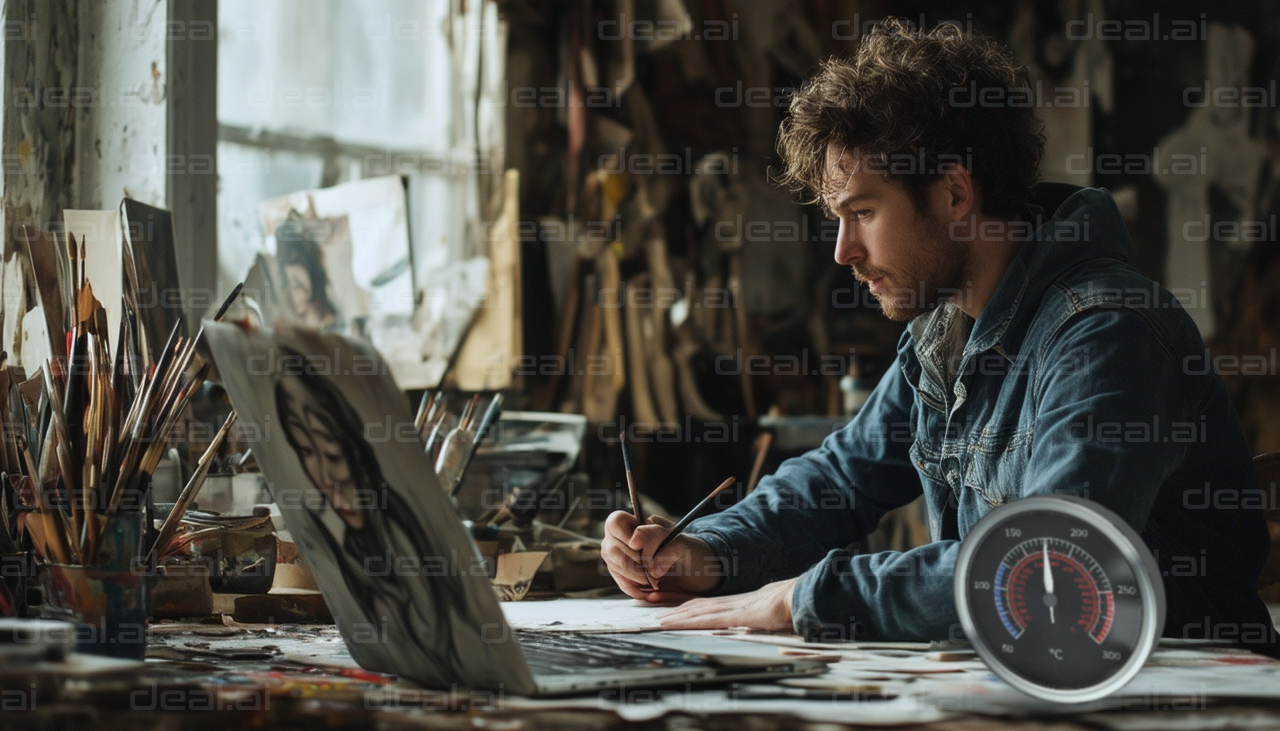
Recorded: 175,°C
